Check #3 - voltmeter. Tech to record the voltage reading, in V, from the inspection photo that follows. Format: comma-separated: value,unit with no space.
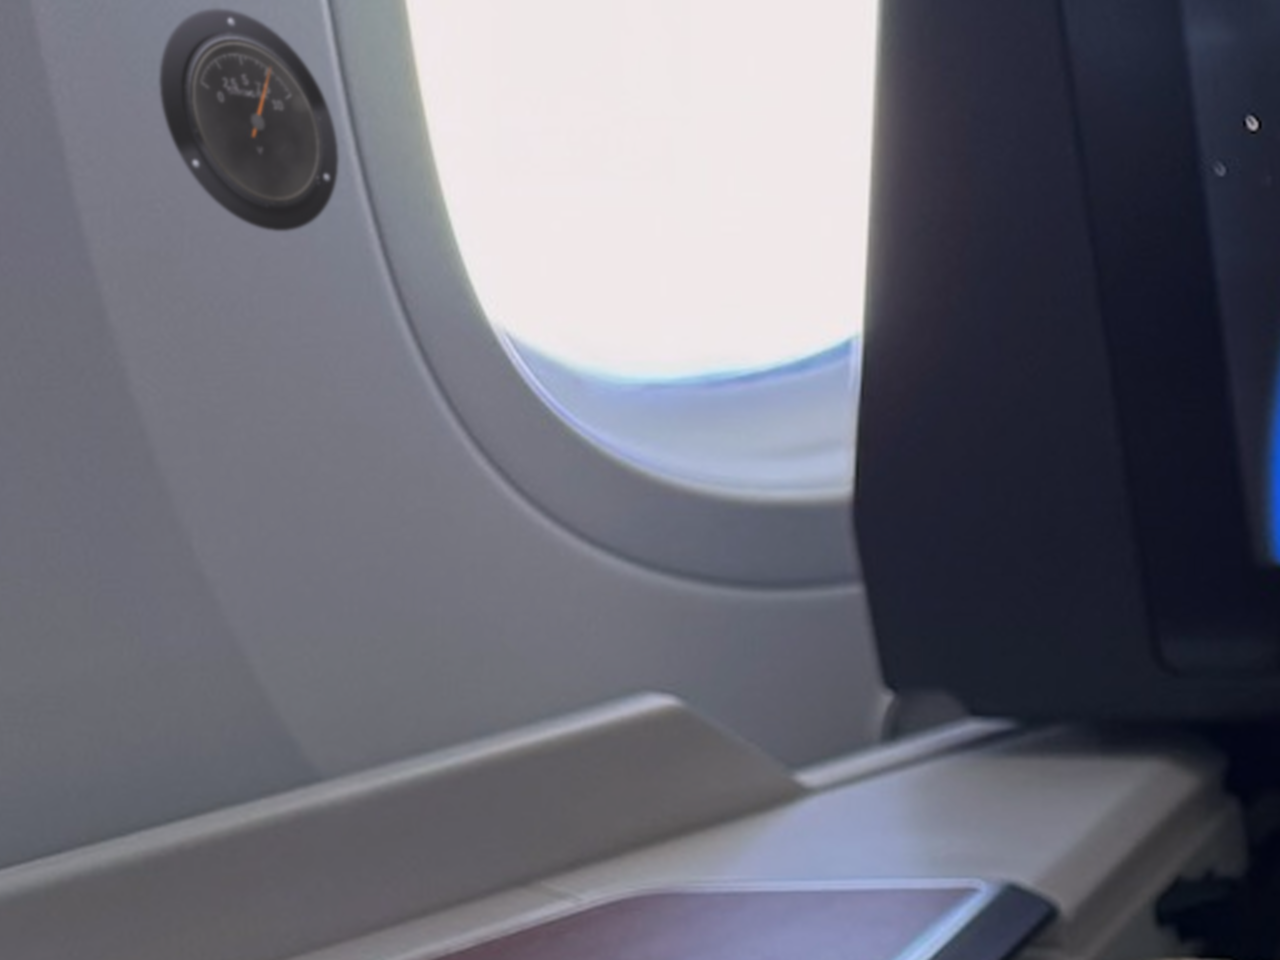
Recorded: 7.5,V
